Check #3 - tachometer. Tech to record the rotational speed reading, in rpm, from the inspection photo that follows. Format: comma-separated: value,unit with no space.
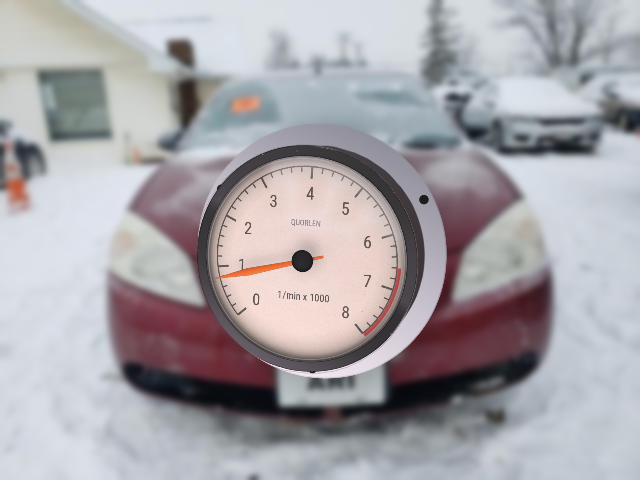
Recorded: 800,rpm
